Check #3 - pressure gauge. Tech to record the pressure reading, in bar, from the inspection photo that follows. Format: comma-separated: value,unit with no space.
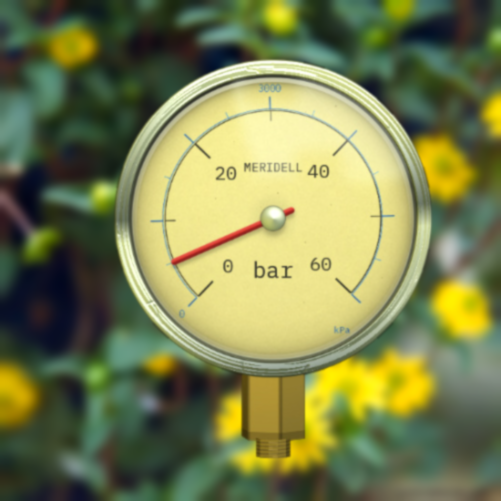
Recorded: 5,bar
